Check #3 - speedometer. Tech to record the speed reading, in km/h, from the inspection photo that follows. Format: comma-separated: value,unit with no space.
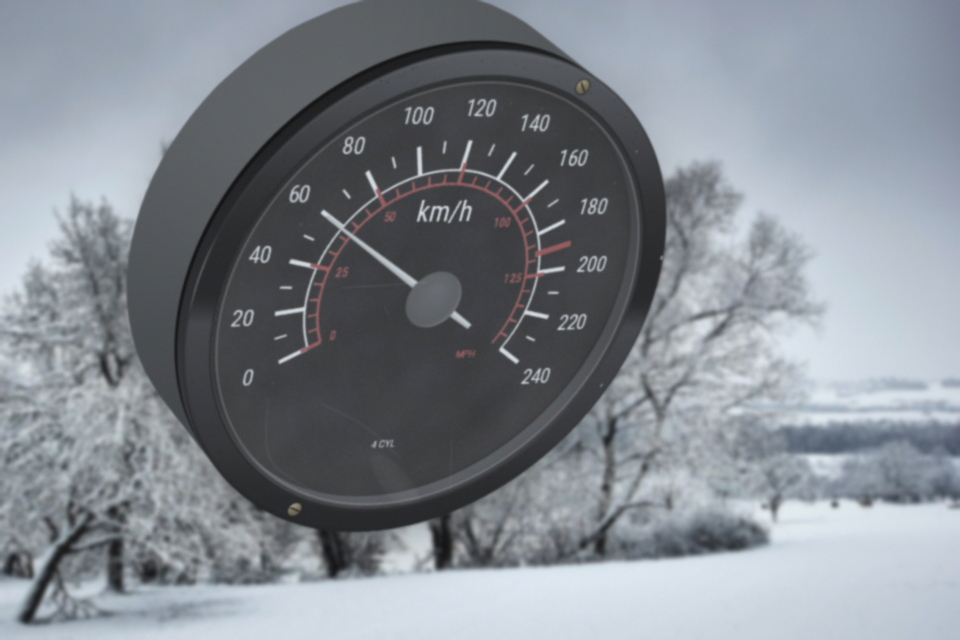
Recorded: 60,km/h
